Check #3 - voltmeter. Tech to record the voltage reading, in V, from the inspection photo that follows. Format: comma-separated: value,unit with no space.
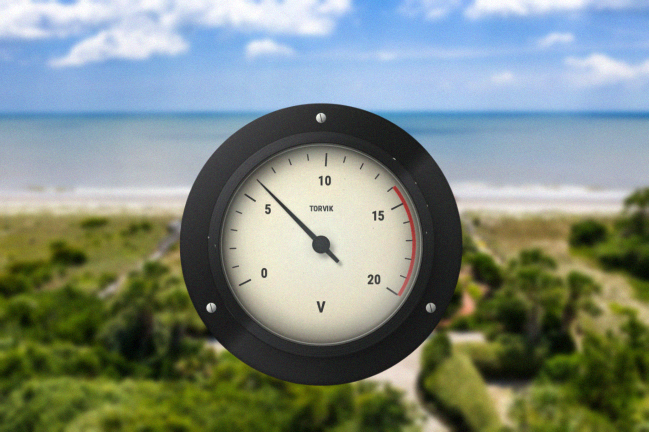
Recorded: 6,V
